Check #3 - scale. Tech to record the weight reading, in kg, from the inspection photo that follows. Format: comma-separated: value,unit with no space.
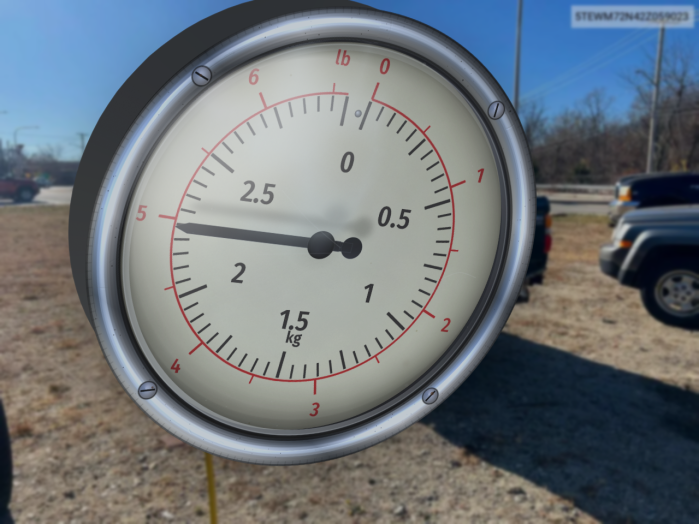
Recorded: 2.25,kg
